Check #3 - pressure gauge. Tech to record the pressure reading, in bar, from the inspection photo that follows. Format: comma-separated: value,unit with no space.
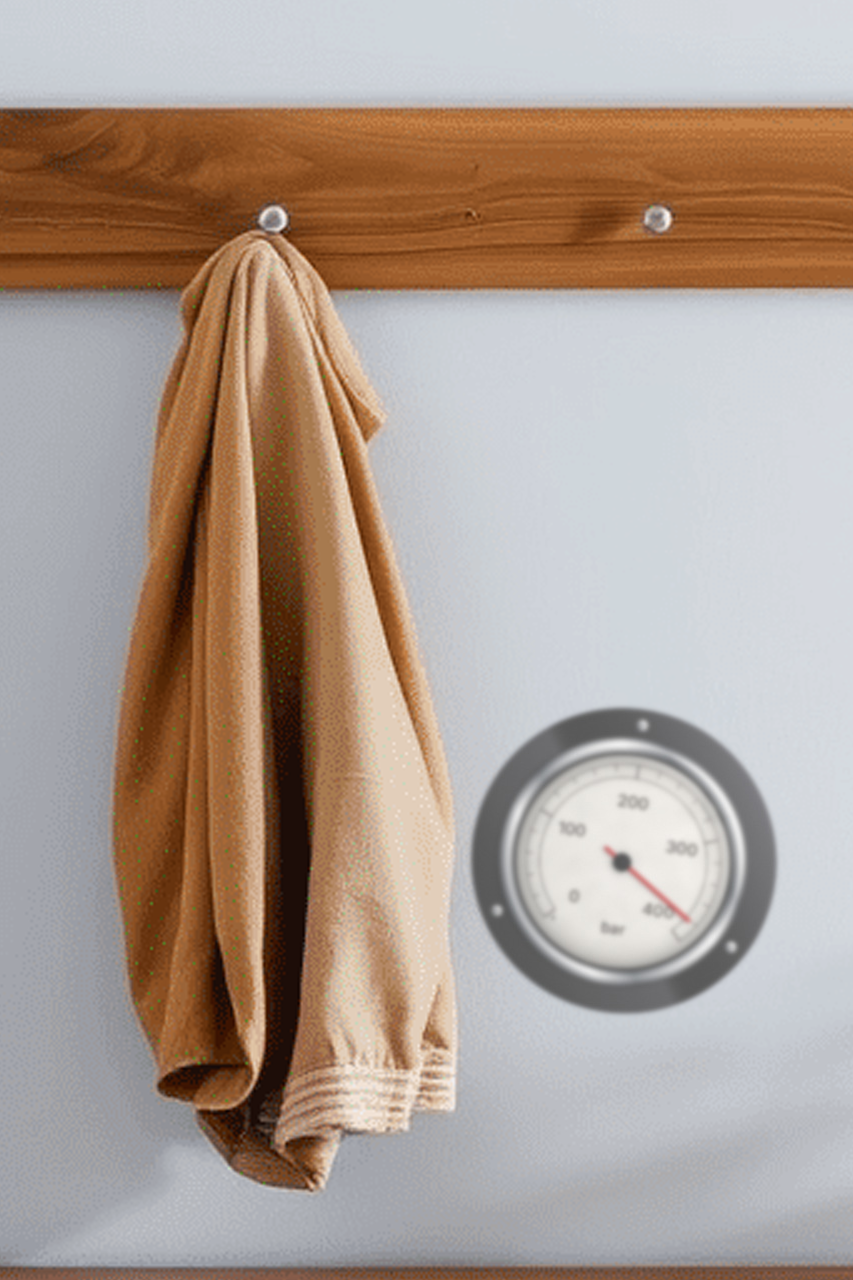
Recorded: 380,bar
